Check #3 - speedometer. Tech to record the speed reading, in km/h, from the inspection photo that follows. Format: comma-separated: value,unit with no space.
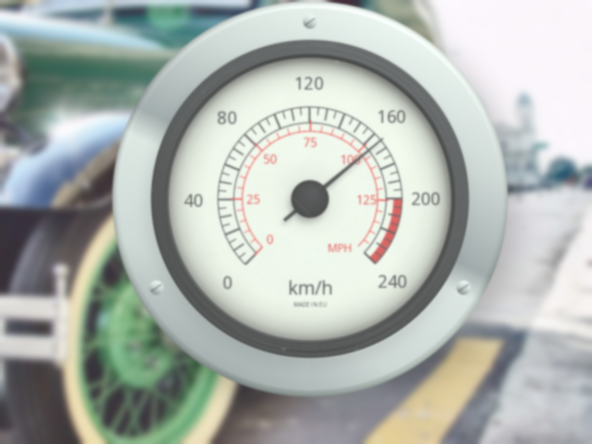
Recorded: 165,km/h
